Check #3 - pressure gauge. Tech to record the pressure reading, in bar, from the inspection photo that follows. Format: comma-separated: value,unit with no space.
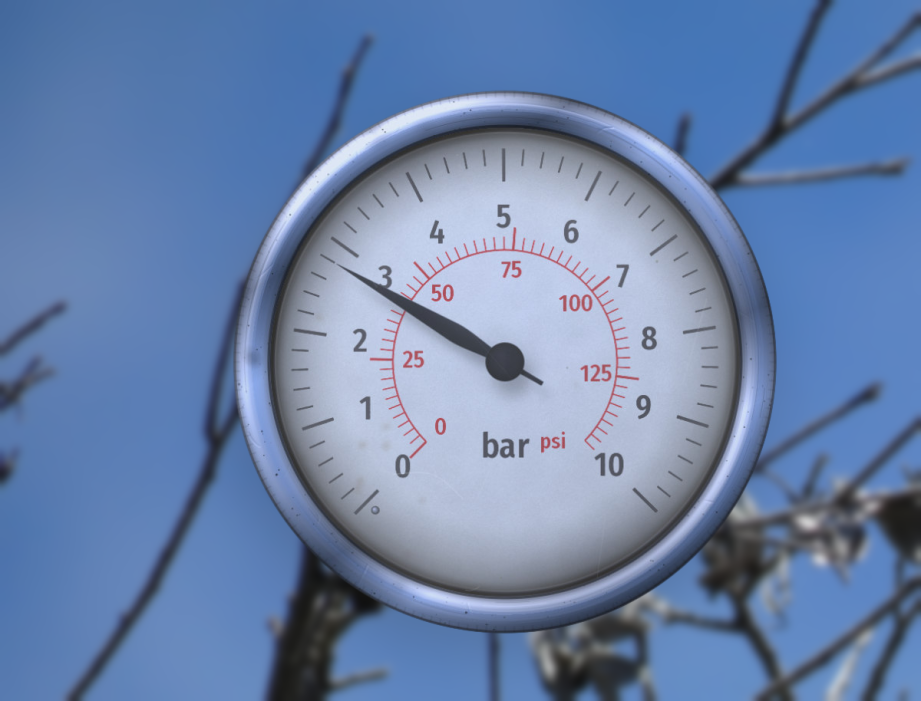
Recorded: 2.8,bar
